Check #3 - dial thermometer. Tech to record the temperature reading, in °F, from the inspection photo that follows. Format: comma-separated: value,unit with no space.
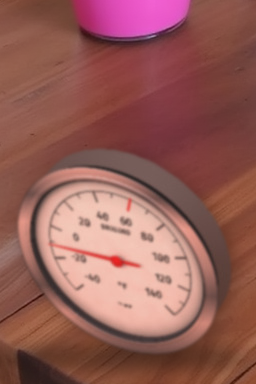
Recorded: -10,°F
